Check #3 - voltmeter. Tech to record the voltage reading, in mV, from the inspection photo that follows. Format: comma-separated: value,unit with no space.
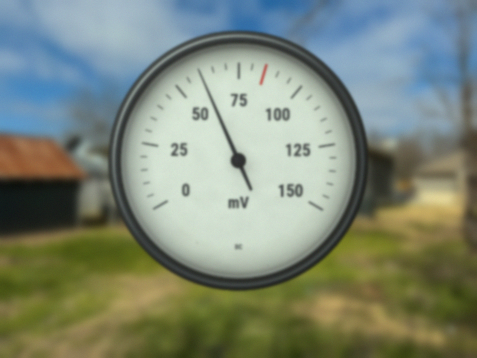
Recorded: 60,mV
